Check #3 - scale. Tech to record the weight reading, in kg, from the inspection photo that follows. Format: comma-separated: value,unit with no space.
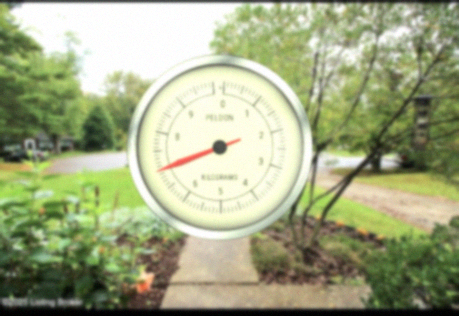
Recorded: 7,kg
